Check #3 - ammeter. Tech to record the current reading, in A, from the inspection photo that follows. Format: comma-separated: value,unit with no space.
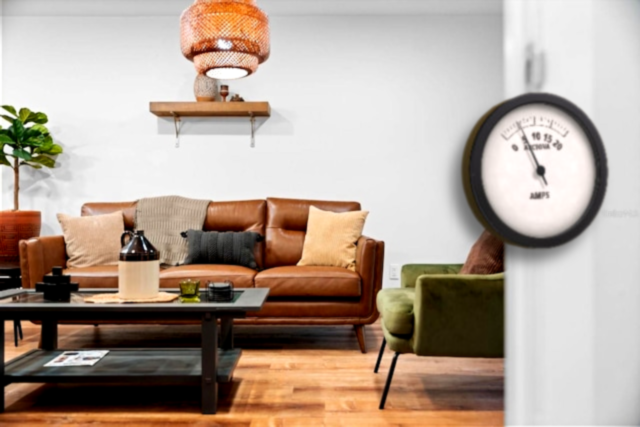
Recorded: 5,A
